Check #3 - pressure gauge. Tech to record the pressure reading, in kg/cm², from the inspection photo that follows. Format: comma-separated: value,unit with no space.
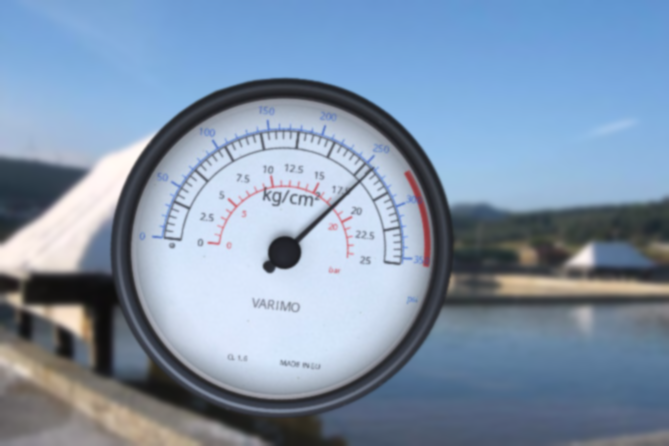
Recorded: 18,kg/cm²
